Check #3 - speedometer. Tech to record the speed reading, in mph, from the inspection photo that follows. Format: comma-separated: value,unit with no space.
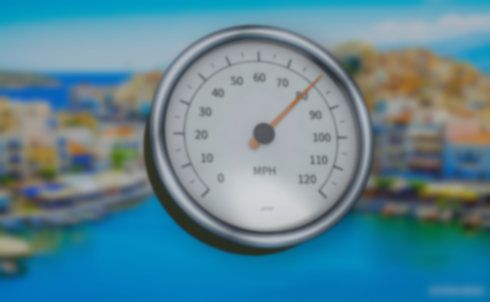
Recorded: 80,mph
